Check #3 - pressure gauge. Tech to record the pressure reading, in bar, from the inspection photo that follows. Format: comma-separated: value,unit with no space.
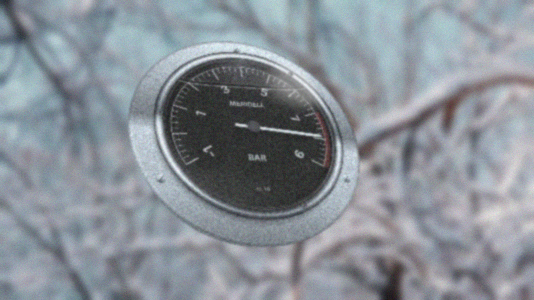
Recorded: 8,bar
